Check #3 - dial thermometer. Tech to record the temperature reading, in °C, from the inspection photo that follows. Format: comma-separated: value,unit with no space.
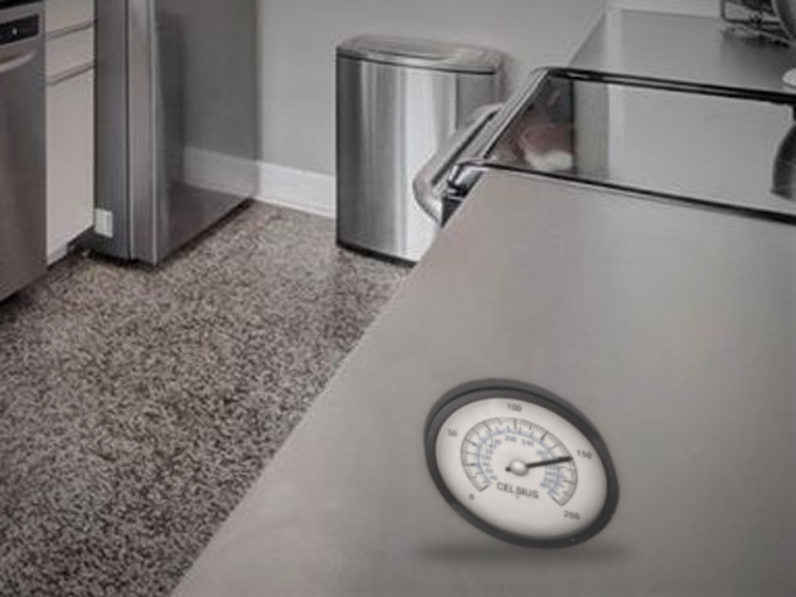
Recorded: 150,°C
